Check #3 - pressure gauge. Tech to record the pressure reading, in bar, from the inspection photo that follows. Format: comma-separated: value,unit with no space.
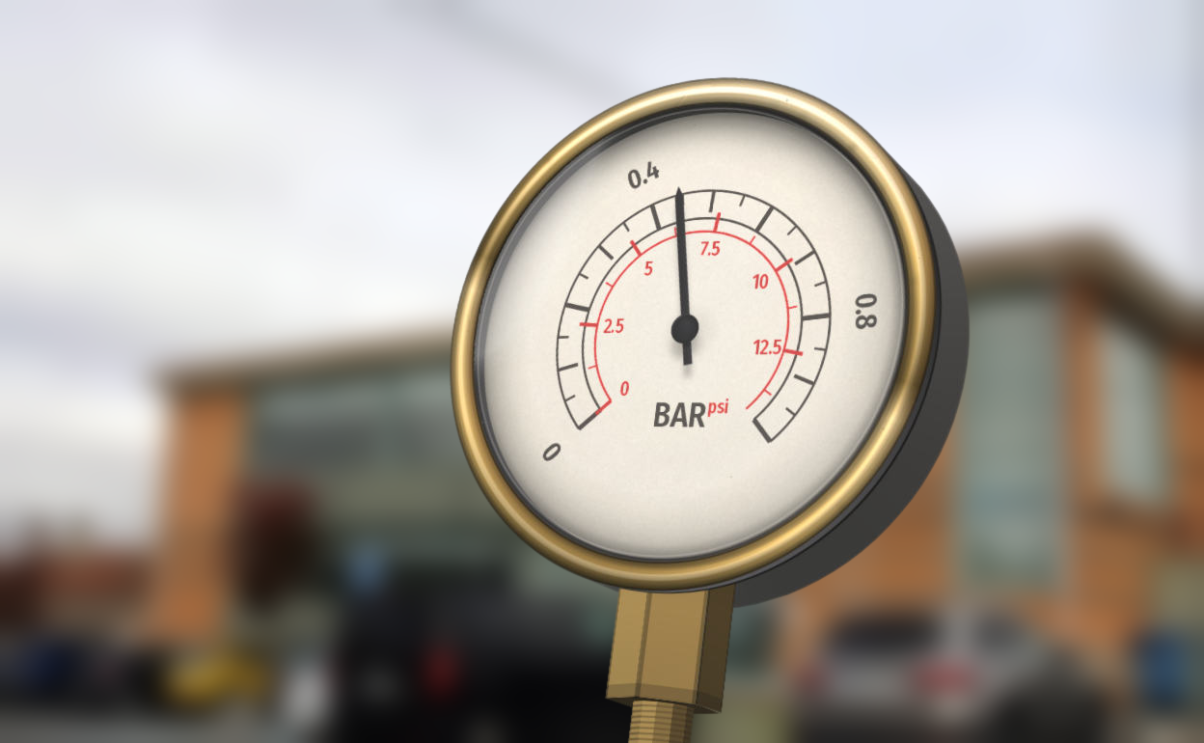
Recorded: 0.45,bar
